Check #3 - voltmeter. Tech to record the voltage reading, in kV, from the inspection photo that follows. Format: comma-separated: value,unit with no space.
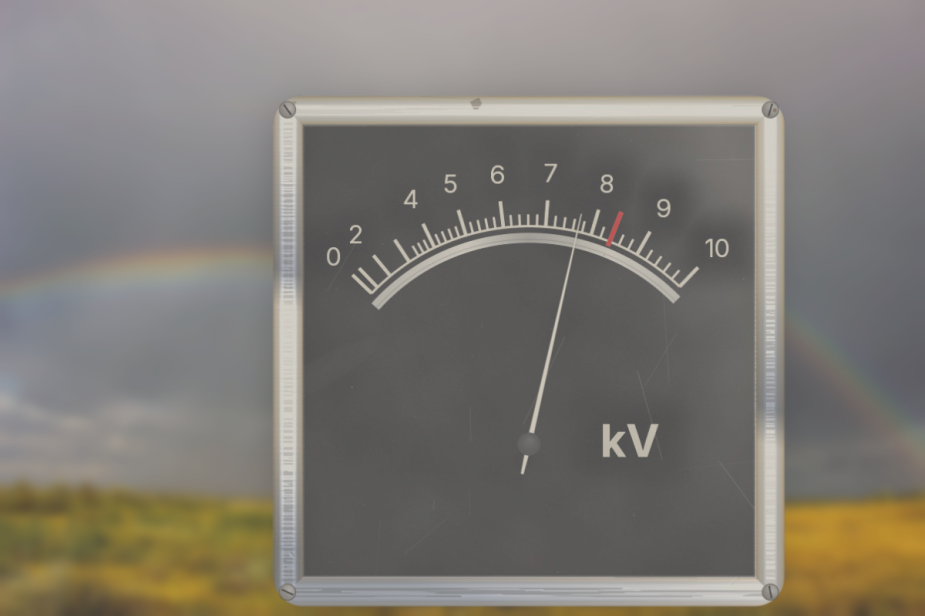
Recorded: 7.7,kV
